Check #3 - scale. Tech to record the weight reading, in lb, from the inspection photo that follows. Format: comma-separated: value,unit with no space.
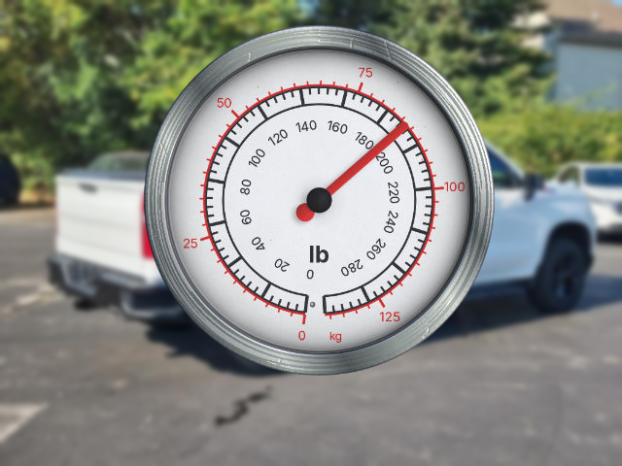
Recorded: 190,lb
